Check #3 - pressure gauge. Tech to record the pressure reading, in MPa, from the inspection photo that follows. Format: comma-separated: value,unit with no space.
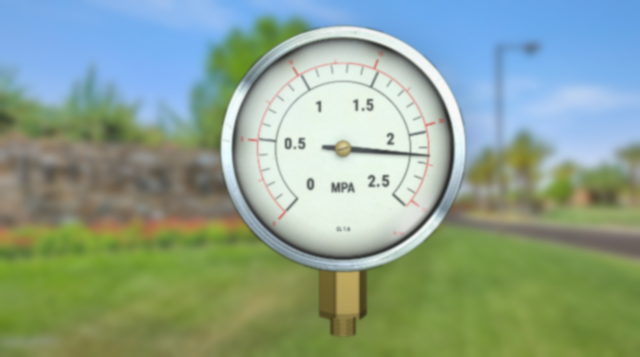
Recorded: 2.15,MPa
